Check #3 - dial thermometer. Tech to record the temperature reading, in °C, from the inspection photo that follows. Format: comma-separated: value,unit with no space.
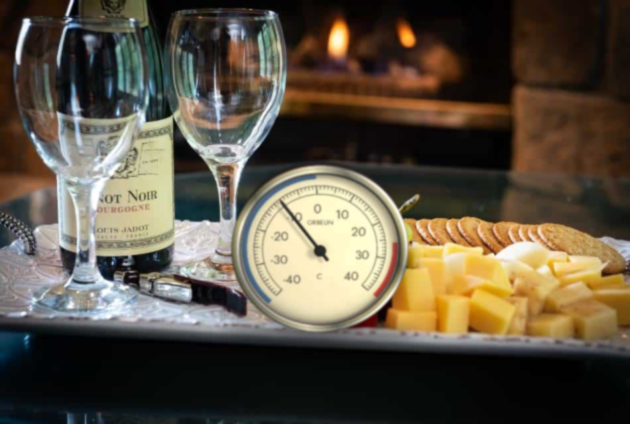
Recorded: -10,°C
